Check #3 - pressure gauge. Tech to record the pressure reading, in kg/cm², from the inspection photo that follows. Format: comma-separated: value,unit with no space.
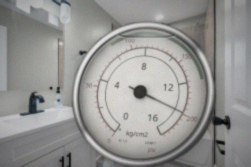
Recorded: 14,kg/cm²
